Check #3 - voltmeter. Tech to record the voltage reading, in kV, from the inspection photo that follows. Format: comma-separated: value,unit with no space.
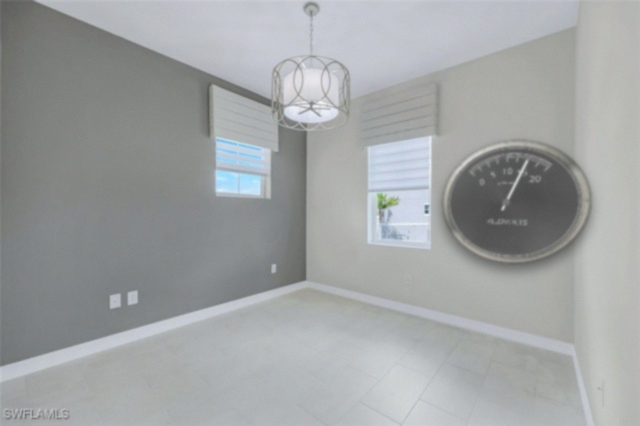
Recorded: 15,kV
